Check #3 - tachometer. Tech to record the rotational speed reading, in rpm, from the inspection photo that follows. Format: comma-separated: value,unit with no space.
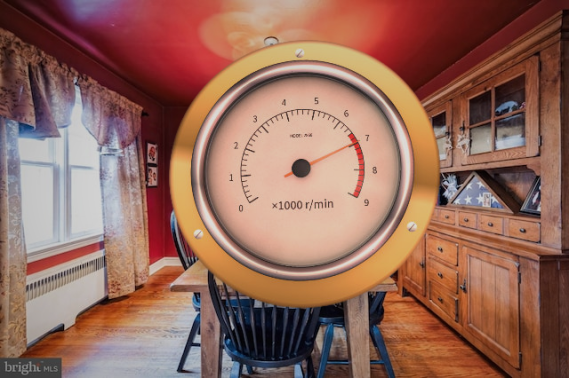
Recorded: 7000,rpm
